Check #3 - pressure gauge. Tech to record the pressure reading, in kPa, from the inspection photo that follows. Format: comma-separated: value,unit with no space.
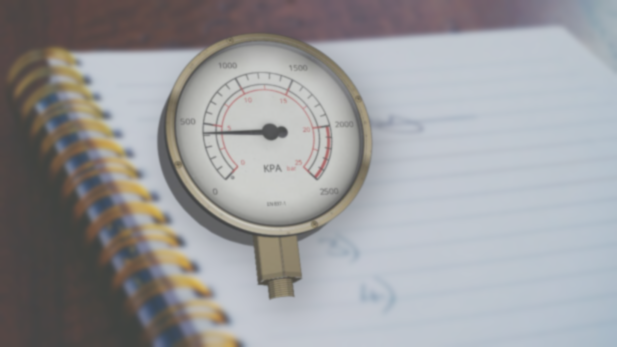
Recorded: 400,kPa
